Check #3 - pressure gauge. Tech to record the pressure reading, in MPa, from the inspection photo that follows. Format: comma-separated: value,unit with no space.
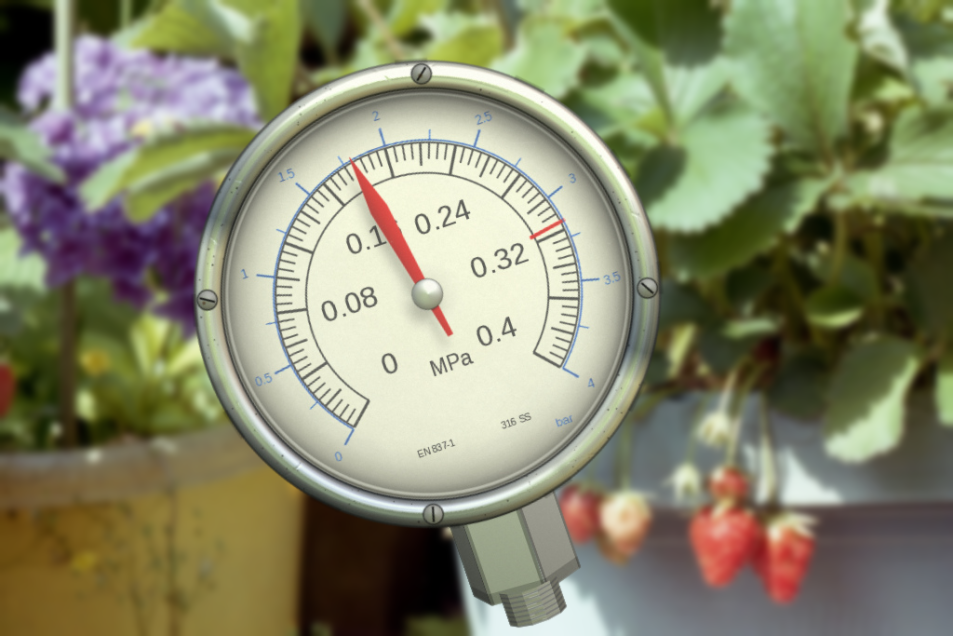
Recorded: 0.18,MPa
